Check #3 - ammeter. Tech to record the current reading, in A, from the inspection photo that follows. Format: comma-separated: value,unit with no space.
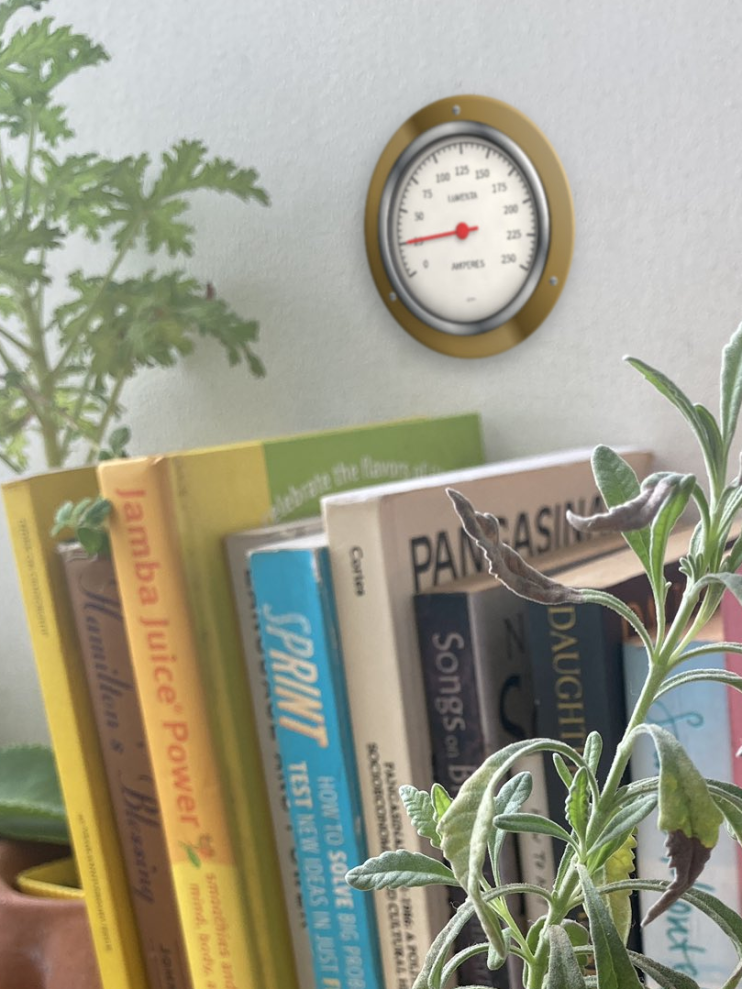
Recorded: 25,A
